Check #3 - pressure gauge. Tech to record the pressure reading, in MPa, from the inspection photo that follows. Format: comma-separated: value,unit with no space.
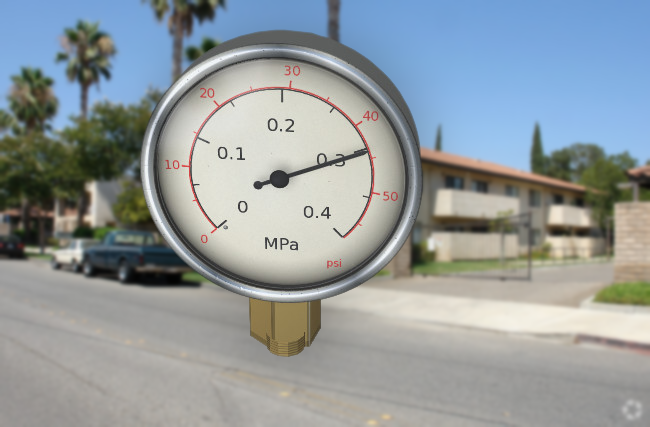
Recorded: 0.3,MPa
